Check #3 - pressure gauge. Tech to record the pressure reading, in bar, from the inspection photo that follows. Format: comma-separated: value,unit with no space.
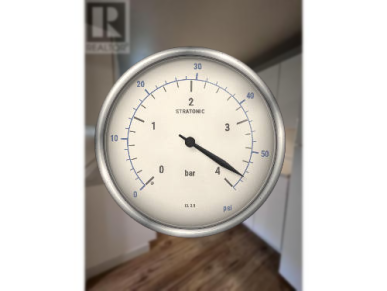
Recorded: 3.8,bar
